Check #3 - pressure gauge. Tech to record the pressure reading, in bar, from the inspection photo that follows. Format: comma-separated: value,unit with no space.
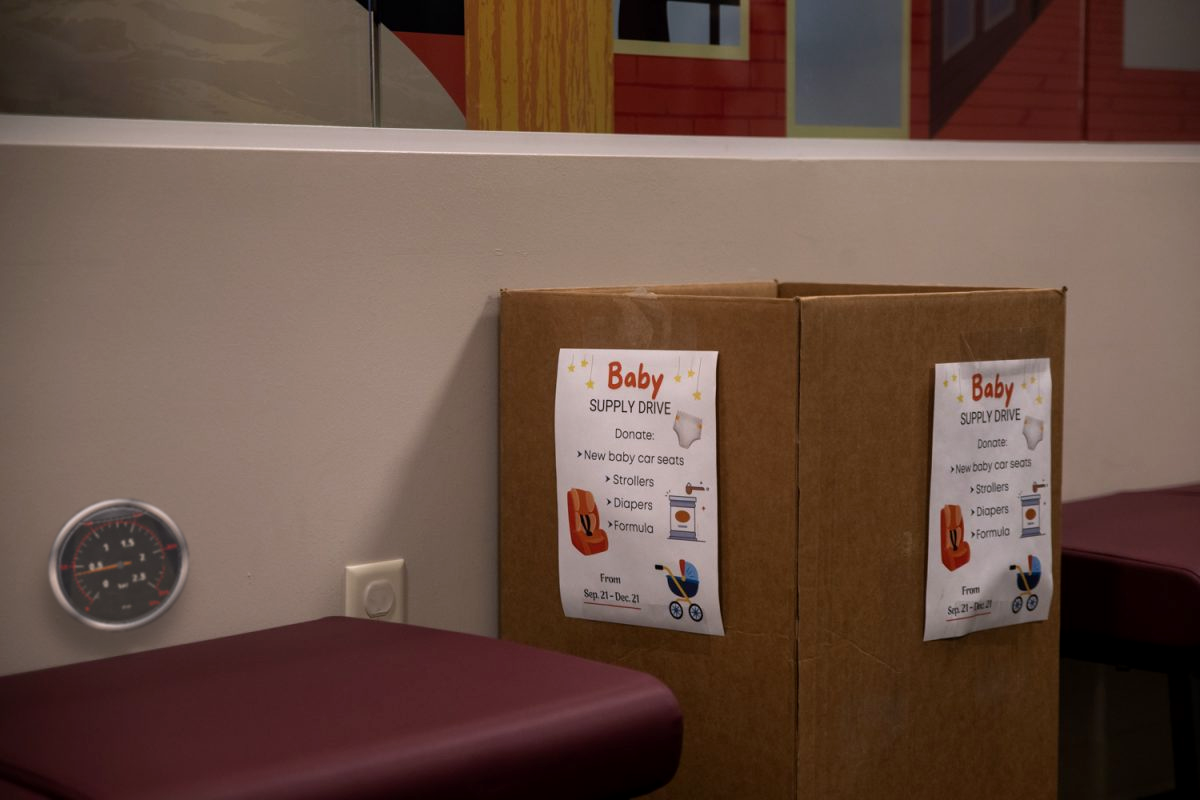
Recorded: 0.4,bar
